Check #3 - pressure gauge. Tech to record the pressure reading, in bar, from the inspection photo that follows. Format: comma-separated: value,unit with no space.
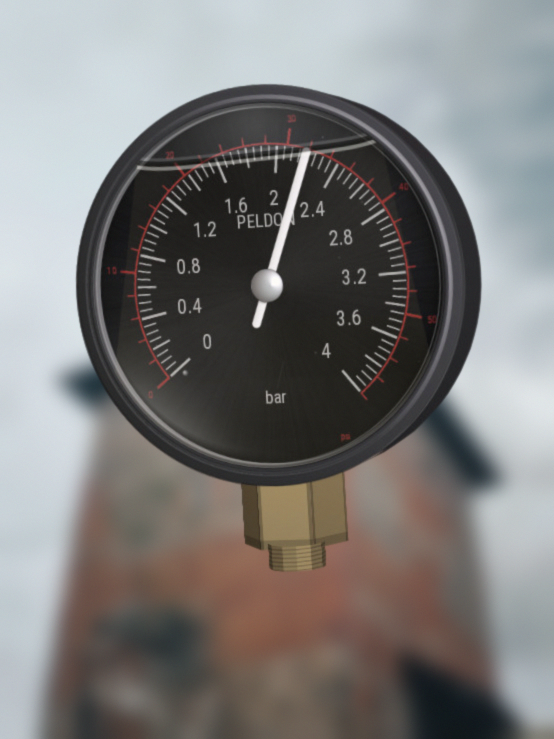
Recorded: 2.2,bar
